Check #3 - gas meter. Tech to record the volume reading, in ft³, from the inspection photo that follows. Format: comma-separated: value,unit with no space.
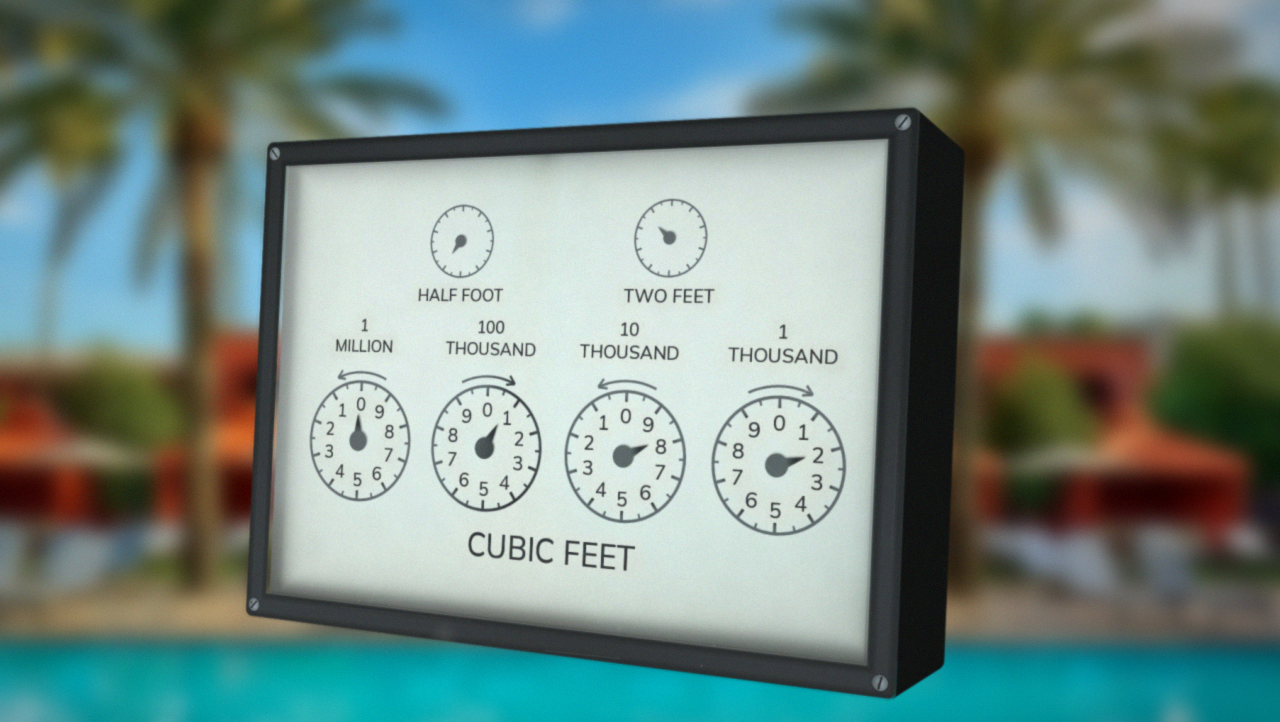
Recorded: 8200,ft³
